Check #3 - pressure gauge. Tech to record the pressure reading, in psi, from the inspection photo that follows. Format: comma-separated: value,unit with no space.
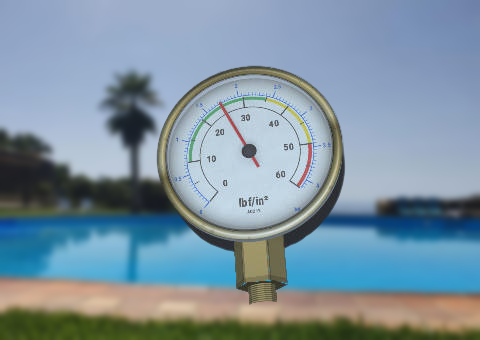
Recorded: 25,psi
